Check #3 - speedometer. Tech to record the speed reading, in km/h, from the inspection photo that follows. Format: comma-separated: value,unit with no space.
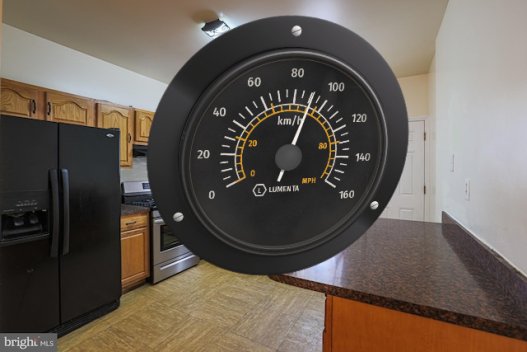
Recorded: 90,km/h
